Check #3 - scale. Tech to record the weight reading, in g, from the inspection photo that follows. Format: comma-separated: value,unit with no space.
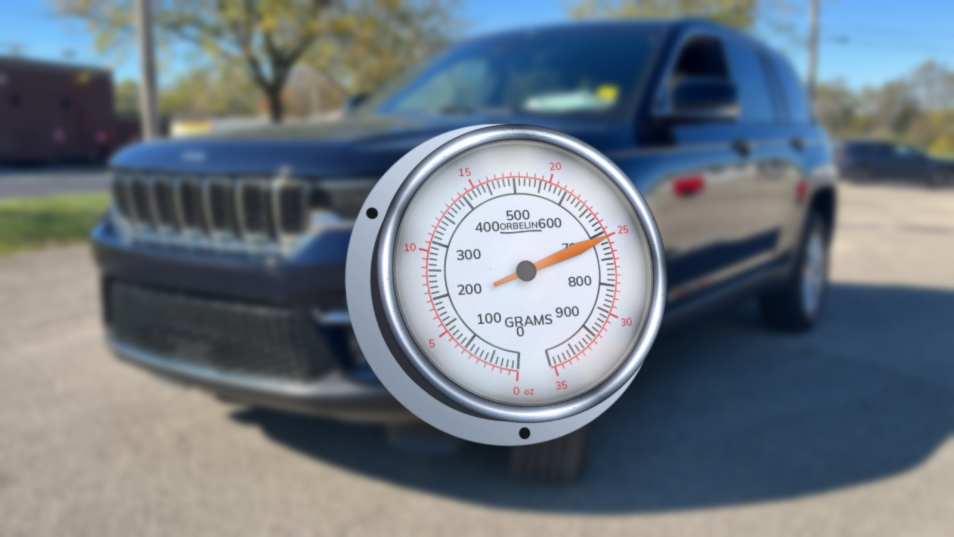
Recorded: 710,g
